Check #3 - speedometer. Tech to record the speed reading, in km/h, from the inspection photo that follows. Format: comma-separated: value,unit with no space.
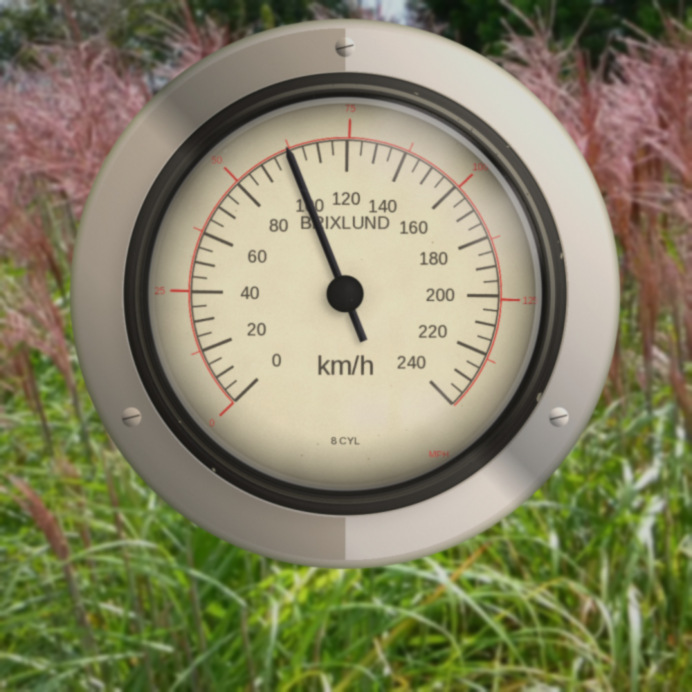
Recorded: 100,km/h
